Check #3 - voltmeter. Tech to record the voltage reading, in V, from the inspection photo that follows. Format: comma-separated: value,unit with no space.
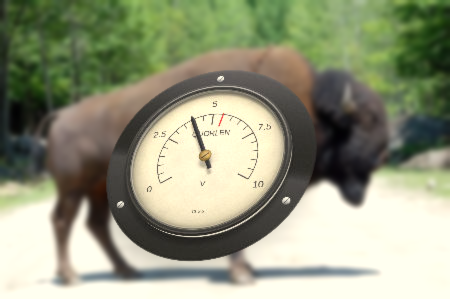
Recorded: 4,V
